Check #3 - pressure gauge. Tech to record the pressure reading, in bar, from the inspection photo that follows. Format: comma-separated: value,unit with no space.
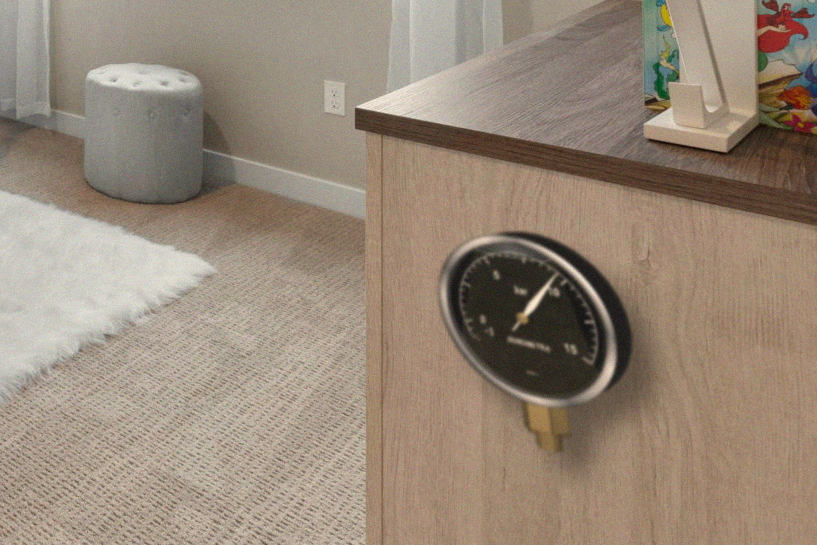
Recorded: 9.5,bar
